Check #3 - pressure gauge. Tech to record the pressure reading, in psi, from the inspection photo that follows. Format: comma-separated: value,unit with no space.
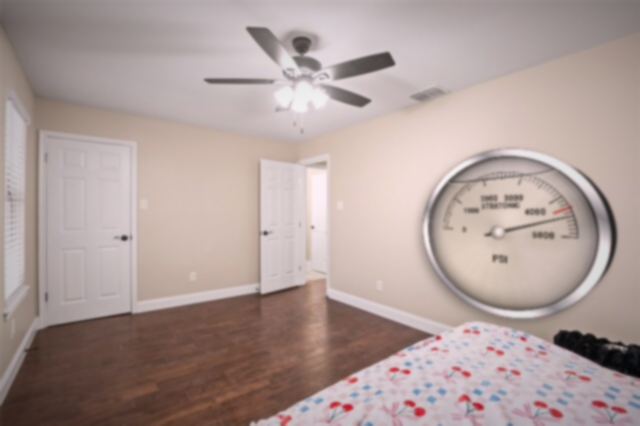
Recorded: 4500,psi
